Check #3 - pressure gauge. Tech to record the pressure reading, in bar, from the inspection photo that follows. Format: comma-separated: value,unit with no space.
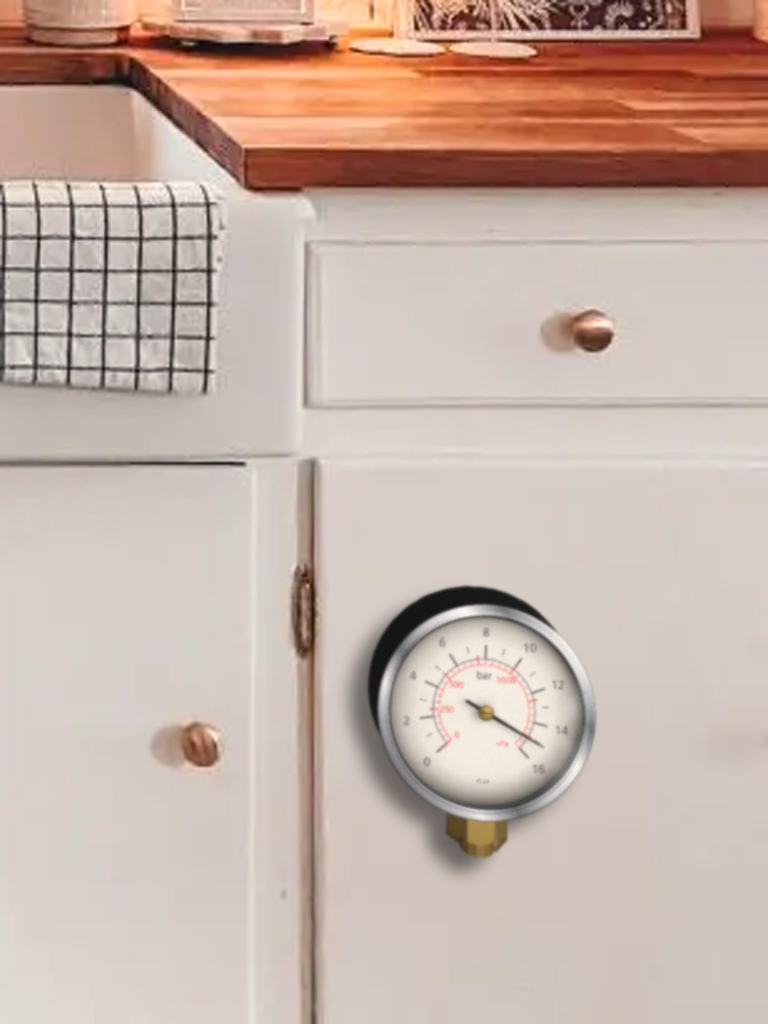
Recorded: 15,bar
